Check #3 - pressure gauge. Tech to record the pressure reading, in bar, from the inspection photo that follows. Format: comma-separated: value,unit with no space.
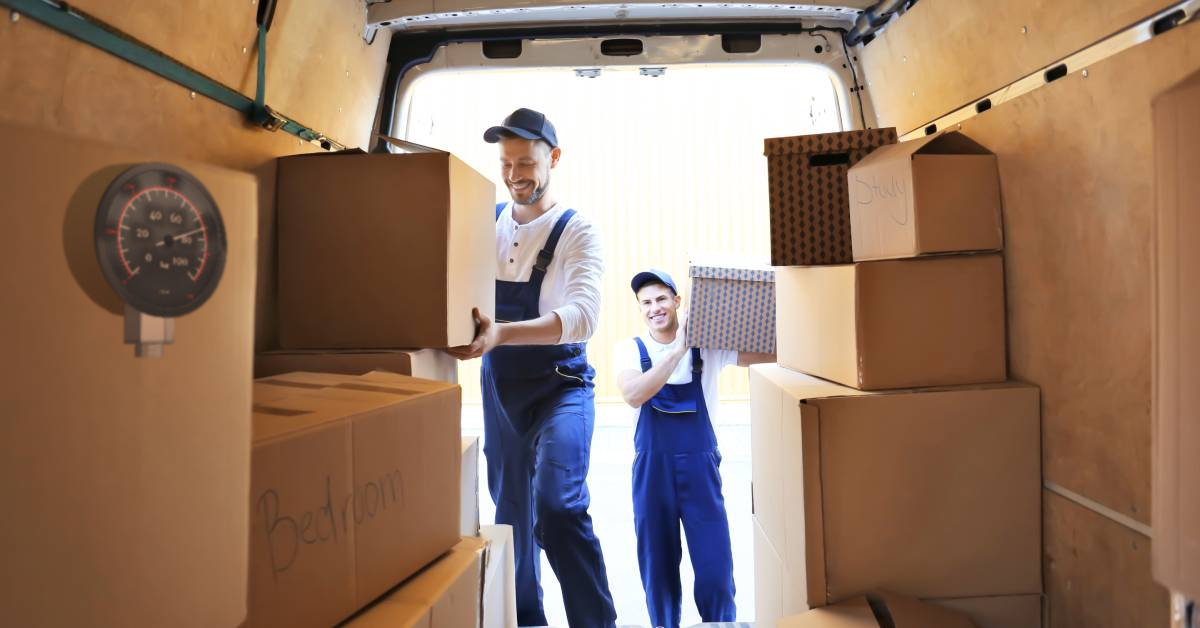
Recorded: 75,bar
